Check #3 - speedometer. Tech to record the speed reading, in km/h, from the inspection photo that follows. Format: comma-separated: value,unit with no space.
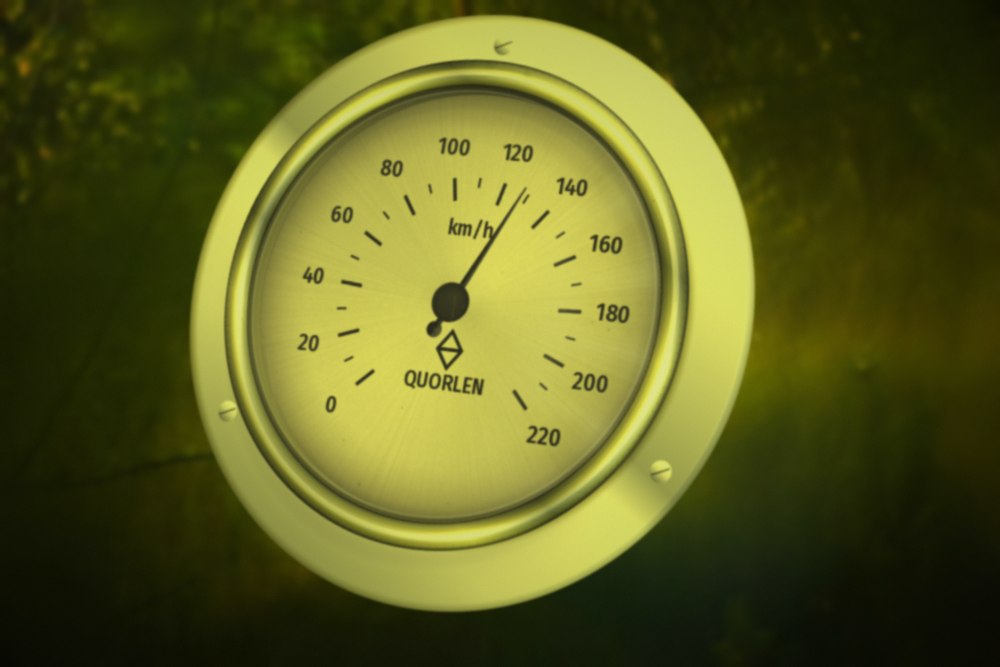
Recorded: 130,km/h
